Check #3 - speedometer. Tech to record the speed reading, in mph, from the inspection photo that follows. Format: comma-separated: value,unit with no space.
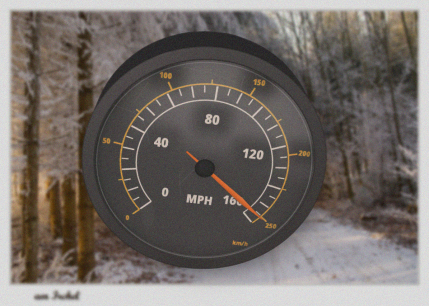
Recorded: 155,mph
